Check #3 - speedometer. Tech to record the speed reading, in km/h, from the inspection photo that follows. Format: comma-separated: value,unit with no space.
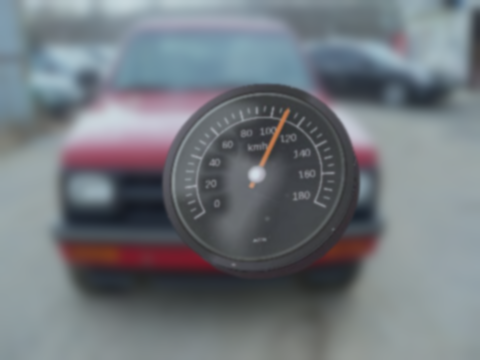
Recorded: 110,km/h
